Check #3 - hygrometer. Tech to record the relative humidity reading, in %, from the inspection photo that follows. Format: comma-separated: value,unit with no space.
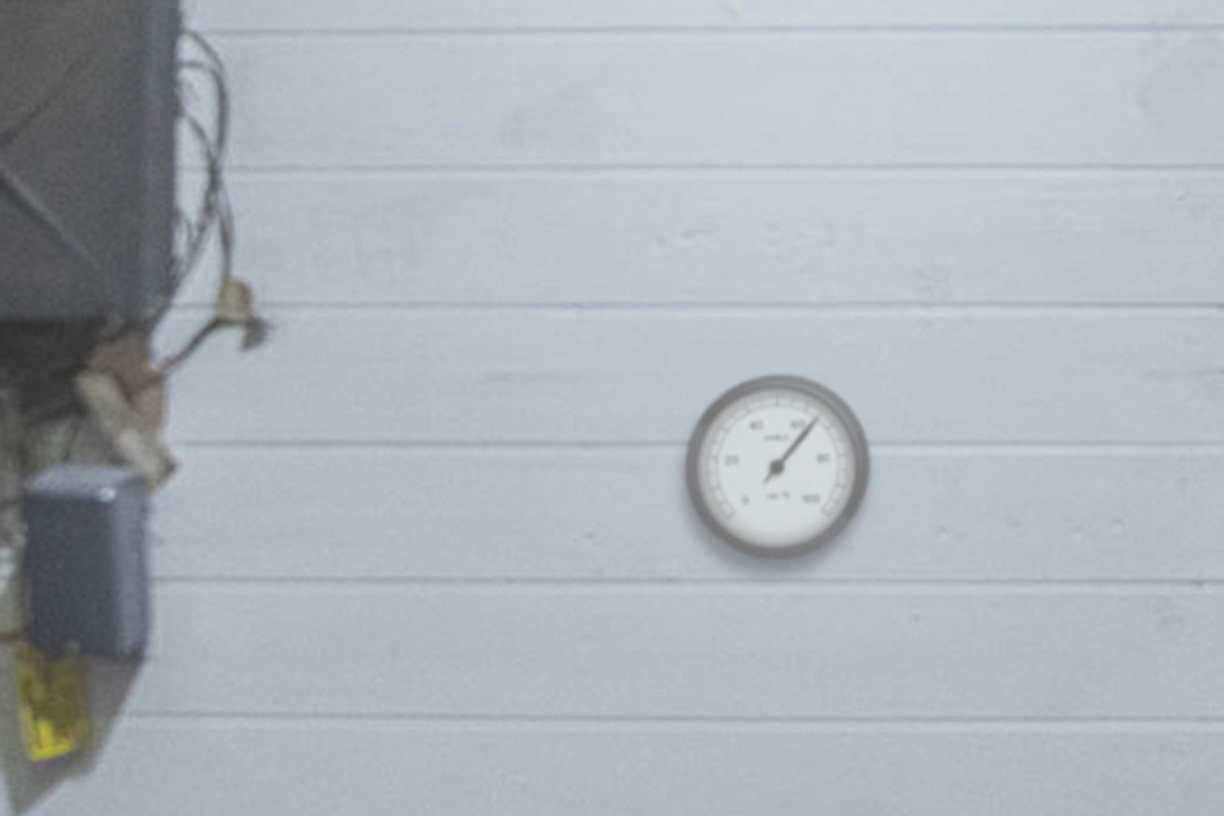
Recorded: 65,%
